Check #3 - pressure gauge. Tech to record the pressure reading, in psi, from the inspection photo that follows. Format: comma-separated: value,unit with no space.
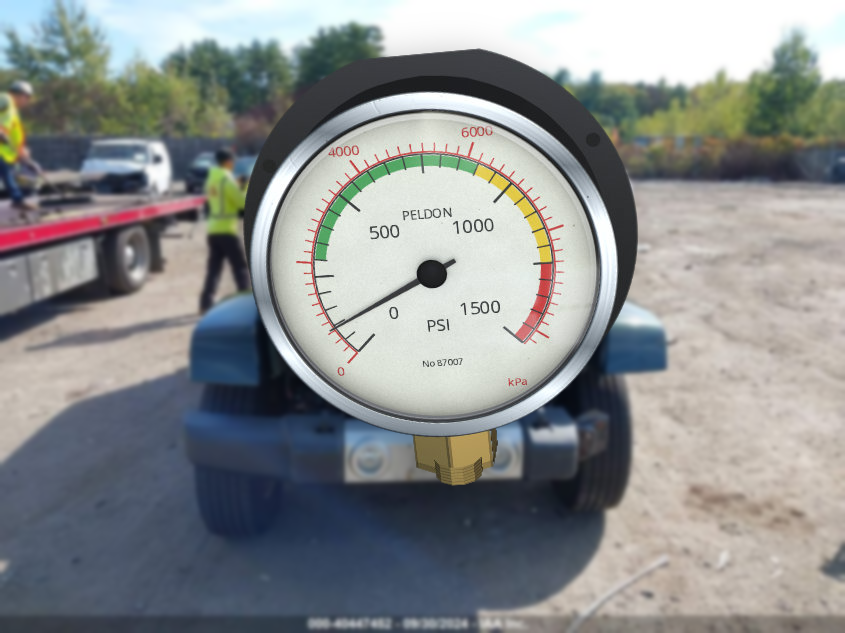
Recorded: 100,psi
